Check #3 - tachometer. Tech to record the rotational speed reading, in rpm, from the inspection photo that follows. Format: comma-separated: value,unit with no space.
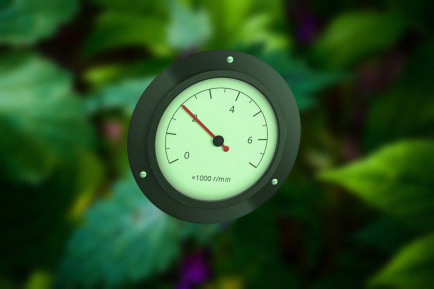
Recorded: 2000,rpm
